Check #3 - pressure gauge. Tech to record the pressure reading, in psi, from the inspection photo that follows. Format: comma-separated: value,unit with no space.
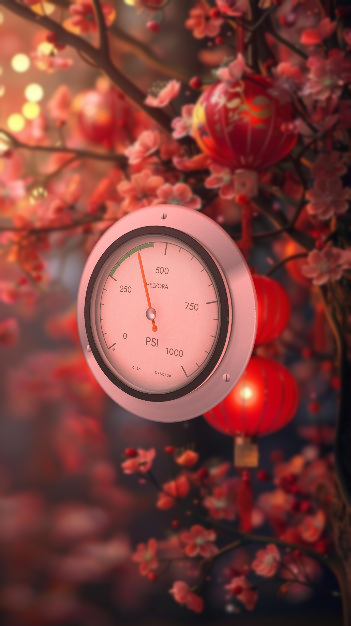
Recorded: 400,psi
